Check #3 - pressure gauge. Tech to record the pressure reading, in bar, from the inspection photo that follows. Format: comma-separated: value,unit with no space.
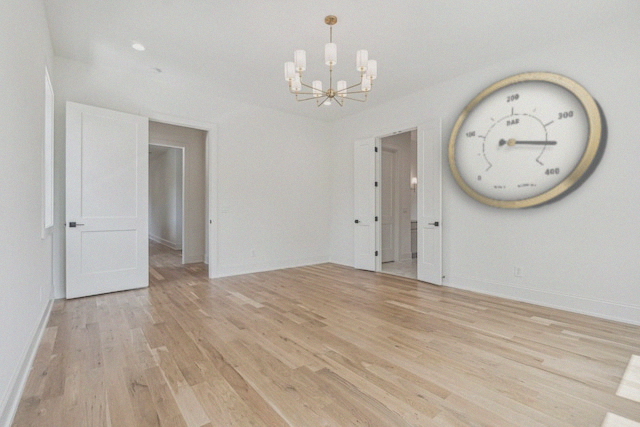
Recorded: 350,bar
